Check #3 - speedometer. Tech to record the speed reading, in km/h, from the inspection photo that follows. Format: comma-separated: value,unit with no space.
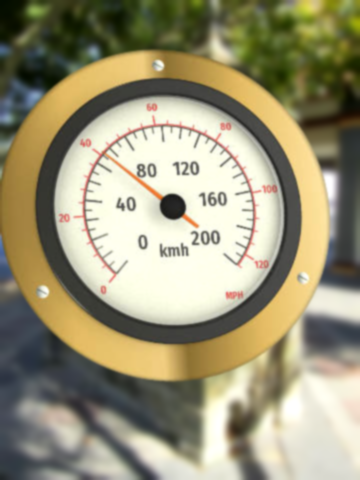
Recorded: 65,km/h
